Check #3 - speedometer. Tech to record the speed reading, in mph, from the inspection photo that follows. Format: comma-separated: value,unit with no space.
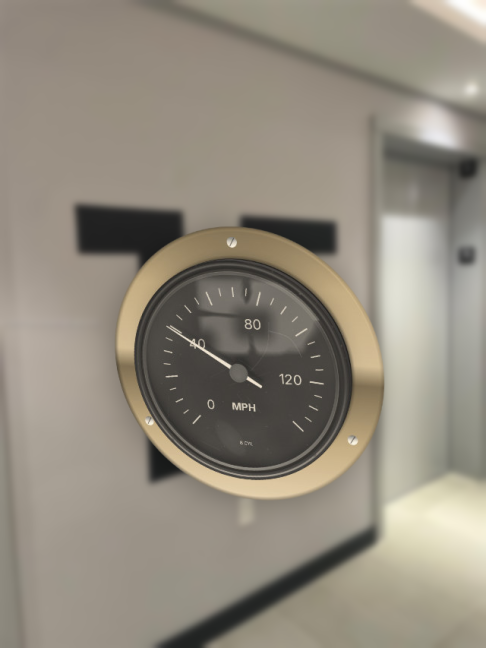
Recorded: 40,mph
